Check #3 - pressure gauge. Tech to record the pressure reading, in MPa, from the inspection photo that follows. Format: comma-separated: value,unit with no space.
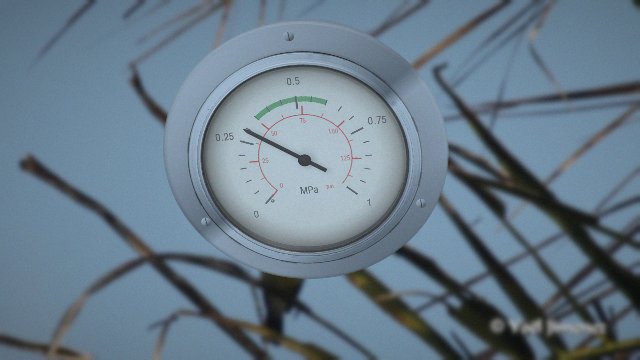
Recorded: 0.3,MPa
